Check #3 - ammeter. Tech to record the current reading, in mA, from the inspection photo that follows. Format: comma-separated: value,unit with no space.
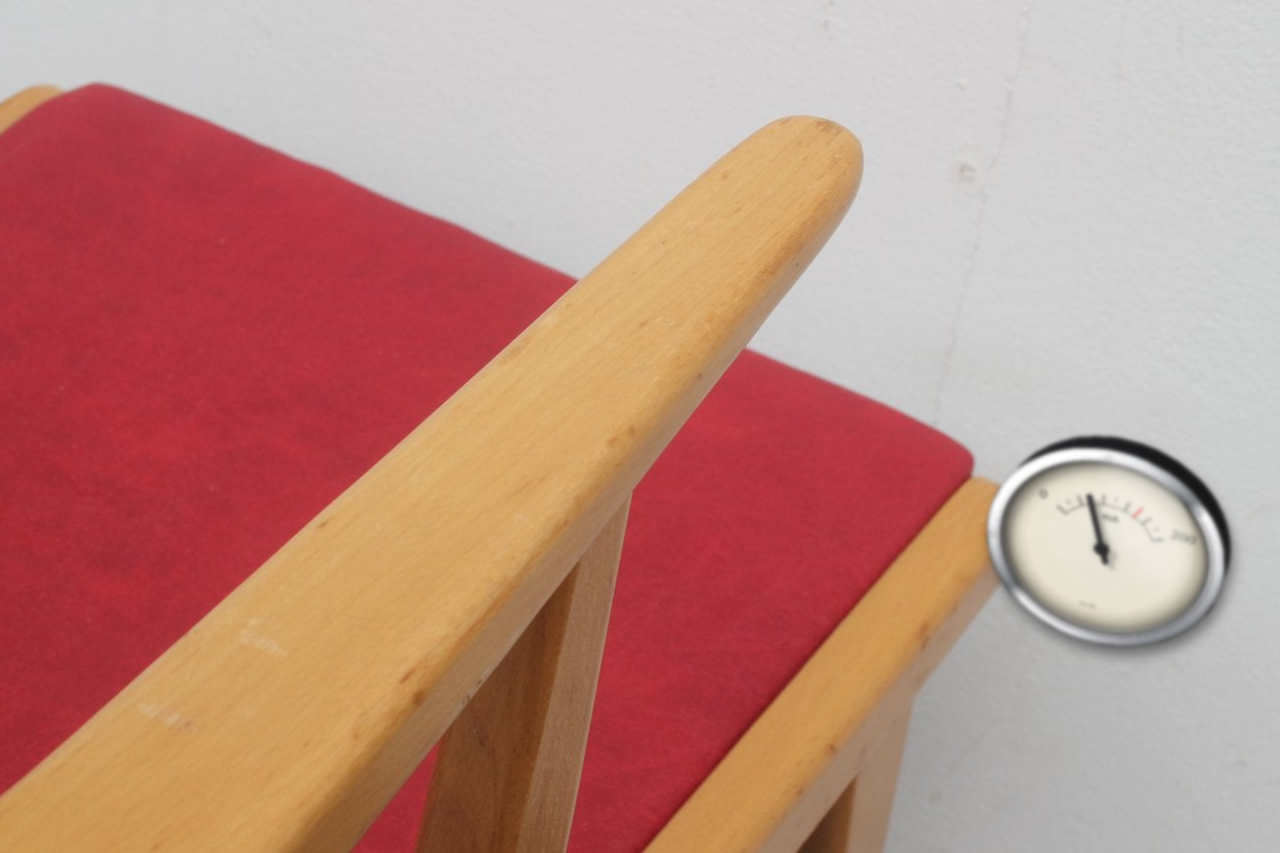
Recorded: 60,mA
